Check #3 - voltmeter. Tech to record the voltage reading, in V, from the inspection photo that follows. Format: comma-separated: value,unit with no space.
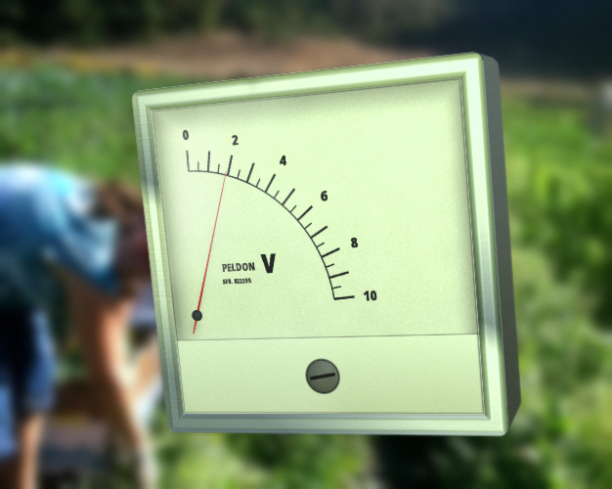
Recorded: 2,V
